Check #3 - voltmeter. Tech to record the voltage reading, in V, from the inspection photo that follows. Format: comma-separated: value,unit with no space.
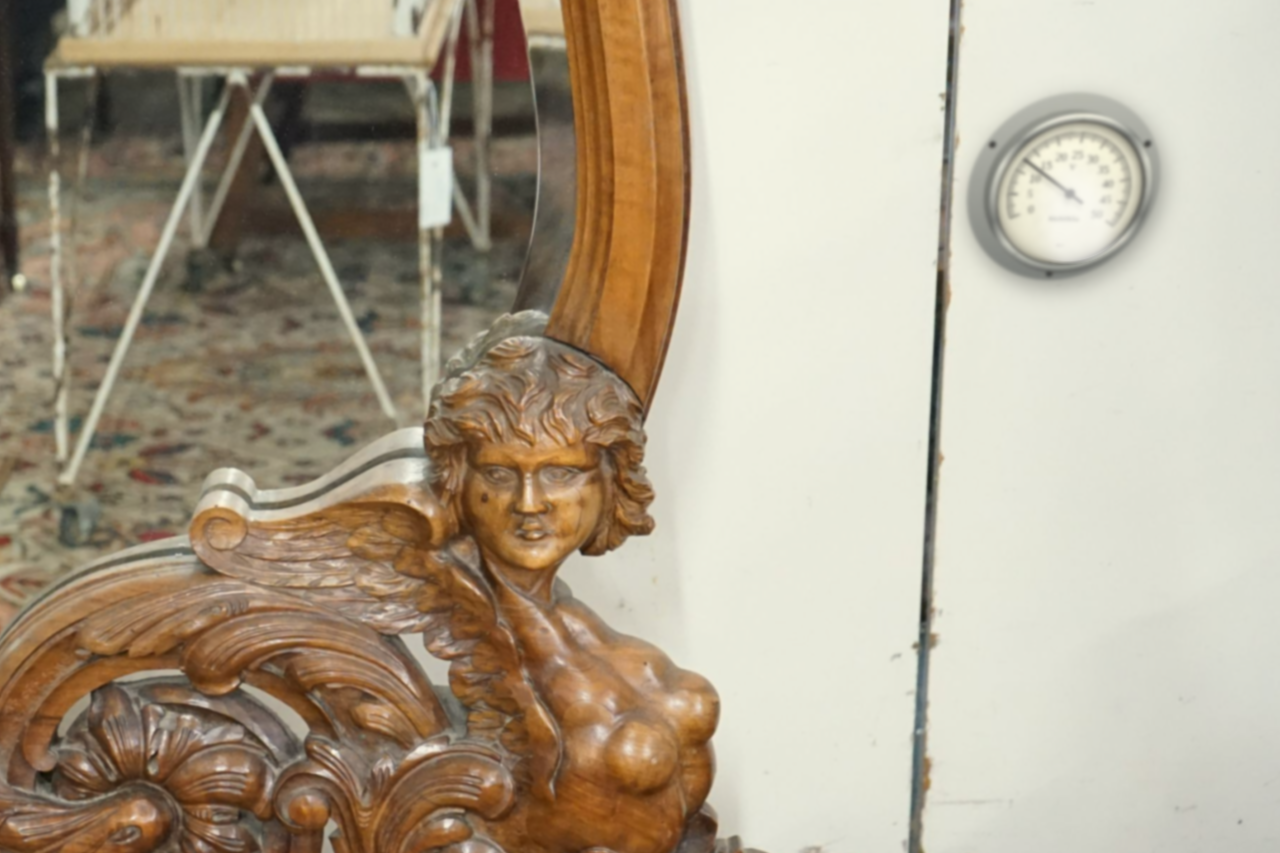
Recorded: 12.5,V
